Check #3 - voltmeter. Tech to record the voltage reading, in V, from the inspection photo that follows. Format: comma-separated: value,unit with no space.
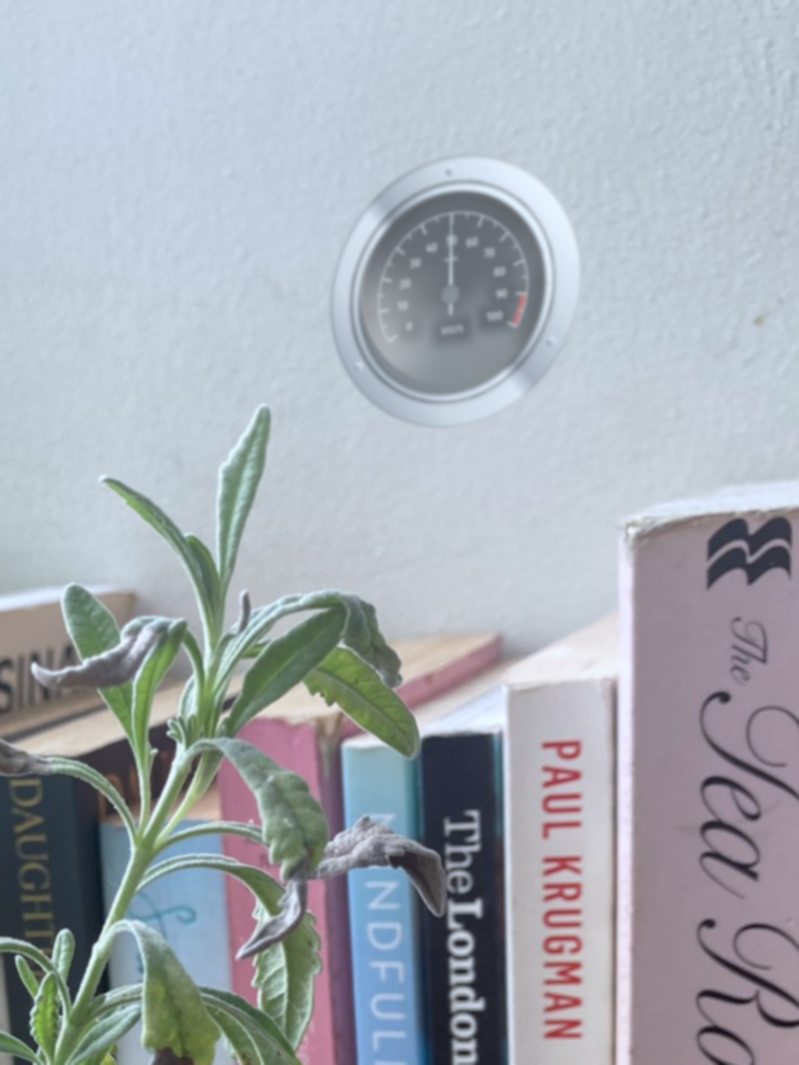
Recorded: 50,V
